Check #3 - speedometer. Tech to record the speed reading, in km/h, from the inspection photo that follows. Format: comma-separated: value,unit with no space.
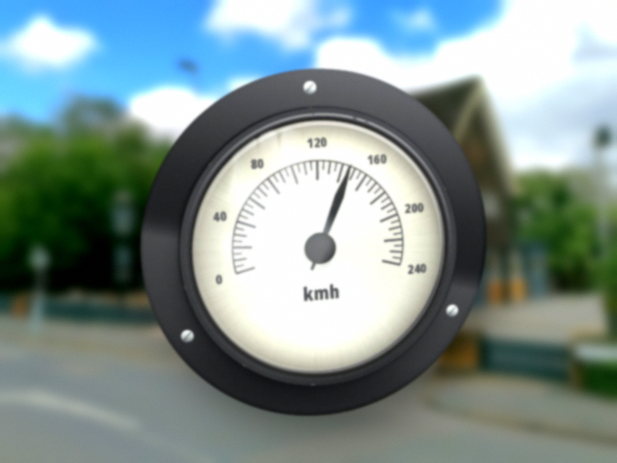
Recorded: 145,km/h
